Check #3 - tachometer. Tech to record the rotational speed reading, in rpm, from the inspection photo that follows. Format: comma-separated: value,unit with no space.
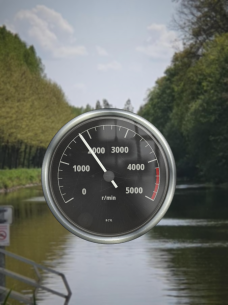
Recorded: 1800,rpm
